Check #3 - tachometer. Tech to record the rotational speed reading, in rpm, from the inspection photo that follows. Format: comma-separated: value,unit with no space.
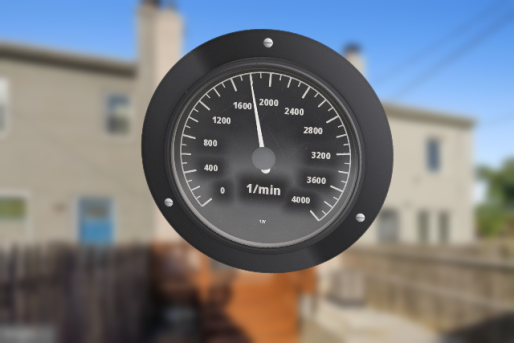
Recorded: 1800,rpm
